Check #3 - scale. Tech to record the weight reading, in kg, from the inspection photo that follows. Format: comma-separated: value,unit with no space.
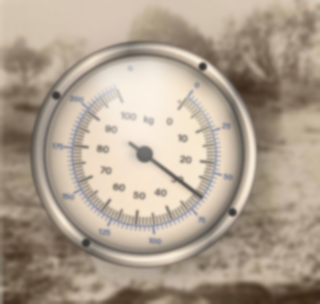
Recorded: 30,kg
